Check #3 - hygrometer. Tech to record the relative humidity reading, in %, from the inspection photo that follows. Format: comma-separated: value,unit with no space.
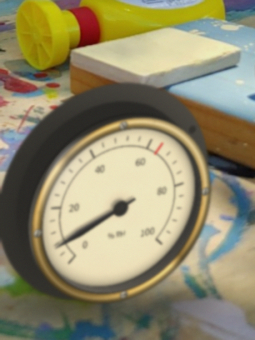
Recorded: 8,%
